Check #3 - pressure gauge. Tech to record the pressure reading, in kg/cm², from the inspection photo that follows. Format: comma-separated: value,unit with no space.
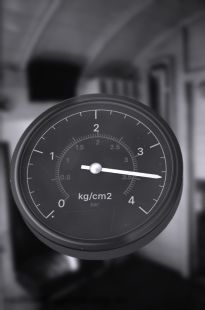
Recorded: 3.5,kg/cm²
